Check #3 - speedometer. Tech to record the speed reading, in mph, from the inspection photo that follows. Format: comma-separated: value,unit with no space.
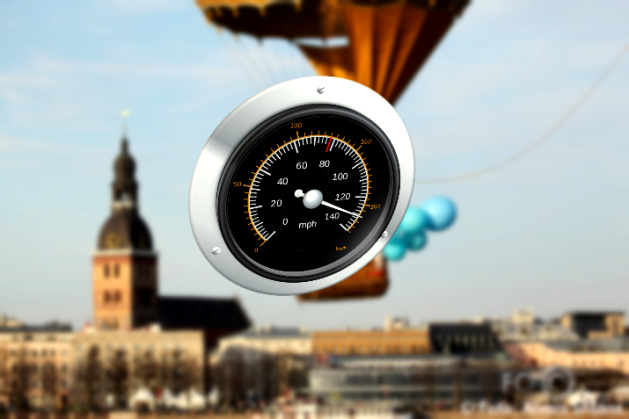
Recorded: 130,mph
